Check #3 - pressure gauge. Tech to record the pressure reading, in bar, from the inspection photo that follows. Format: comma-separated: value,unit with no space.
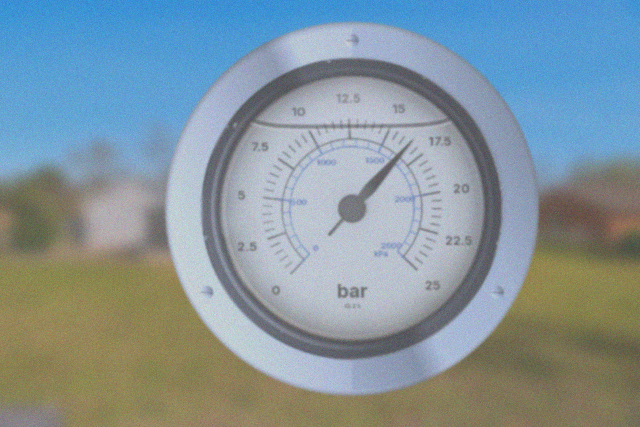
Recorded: 16.5,bar
